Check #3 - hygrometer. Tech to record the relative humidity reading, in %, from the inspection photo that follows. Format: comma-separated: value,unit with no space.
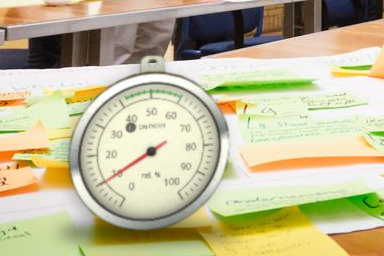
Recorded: 10,%
